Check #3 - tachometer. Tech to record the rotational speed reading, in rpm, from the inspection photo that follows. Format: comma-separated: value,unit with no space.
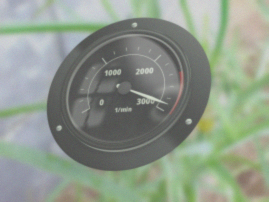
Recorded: 2900,rpm
